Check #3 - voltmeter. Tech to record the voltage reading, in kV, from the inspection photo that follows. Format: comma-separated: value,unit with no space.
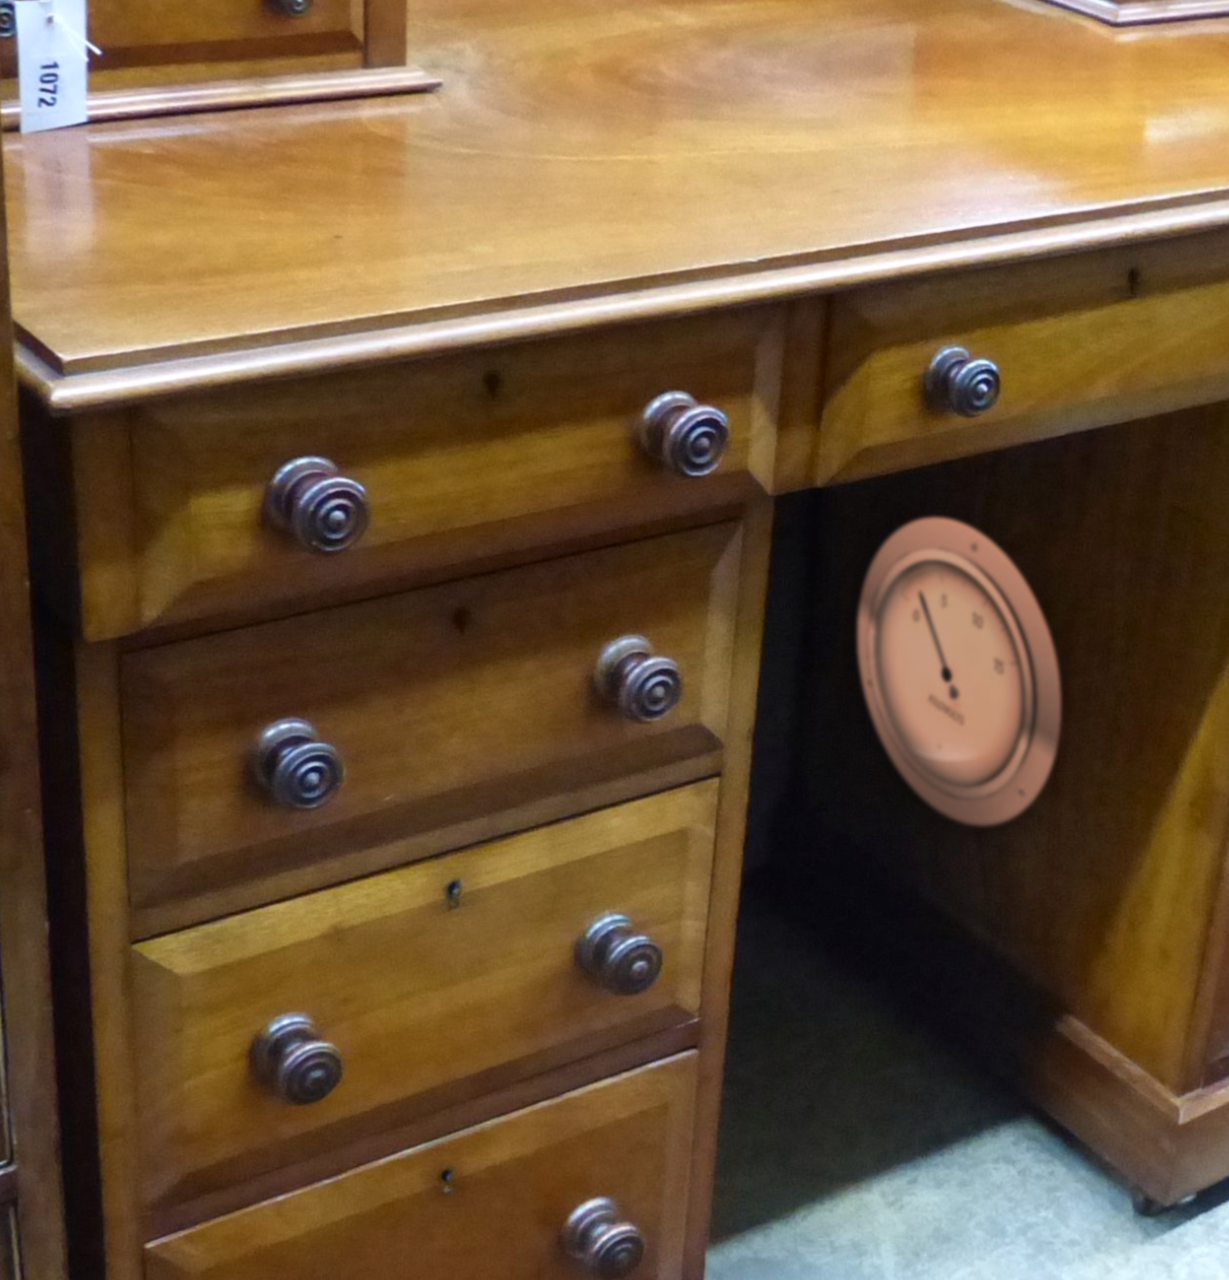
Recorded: 2.5,kV
